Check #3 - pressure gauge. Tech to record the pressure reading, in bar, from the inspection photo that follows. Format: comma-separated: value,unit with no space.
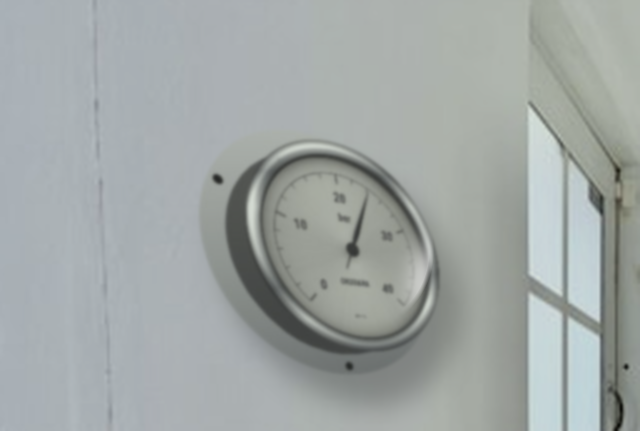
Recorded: 24,bar
